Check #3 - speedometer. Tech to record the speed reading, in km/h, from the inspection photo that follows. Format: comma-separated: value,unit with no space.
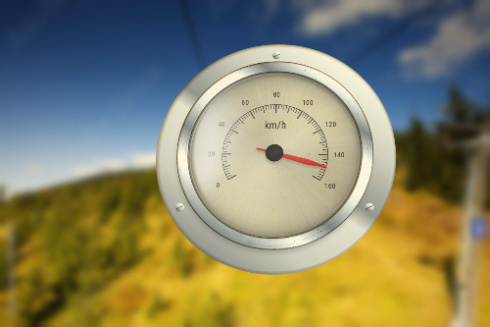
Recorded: 150,km/h
